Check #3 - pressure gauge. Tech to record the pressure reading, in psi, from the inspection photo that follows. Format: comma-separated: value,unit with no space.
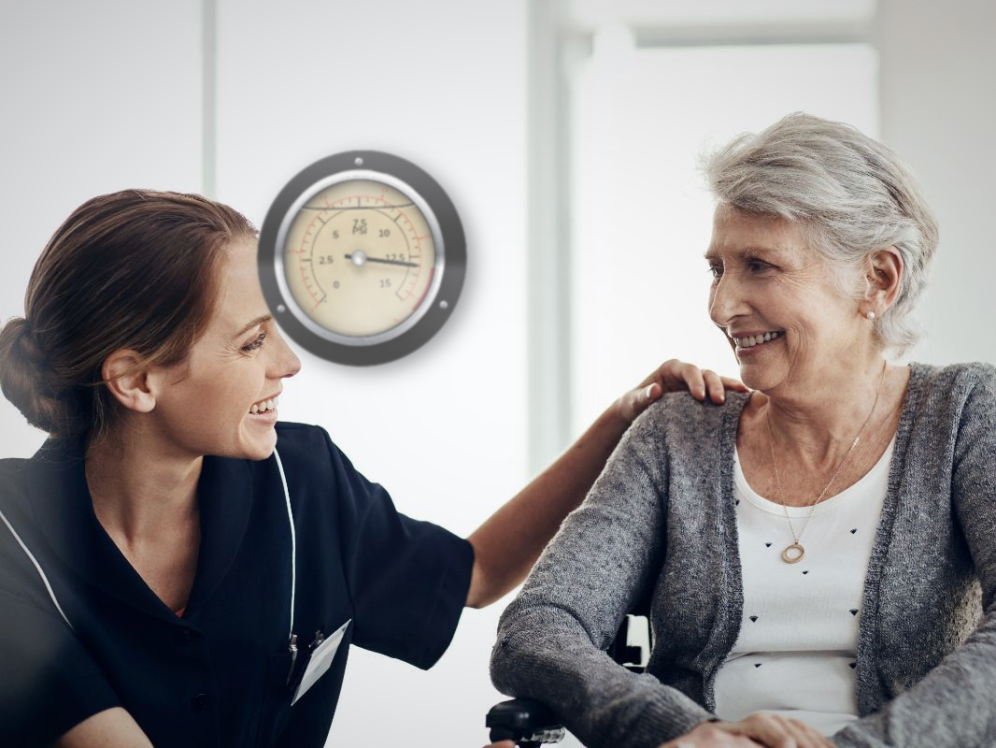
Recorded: 13,psi
